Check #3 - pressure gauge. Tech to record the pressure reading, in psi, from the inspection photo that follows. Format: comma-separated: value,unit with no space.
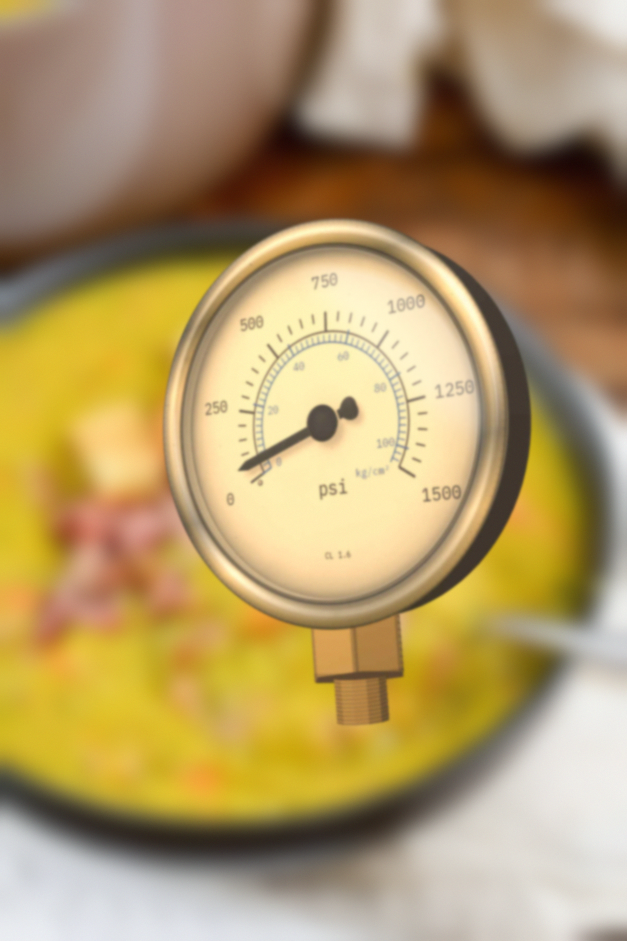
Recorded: 50,psi
